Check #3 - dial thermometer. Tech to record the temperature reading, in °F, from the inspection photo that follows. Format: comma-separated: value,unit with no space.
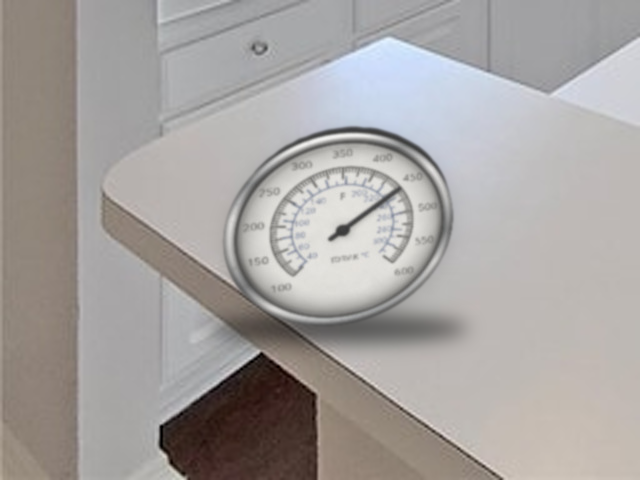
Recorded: 450,°F
